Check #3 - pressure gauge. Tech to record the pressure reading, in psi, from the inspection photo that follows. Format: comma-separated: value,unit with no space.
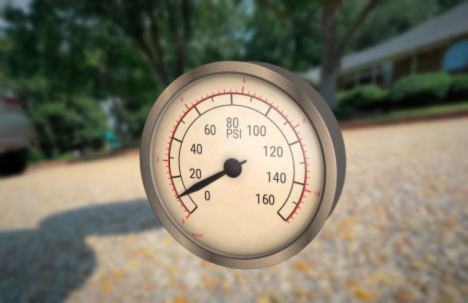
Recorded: 10,psi
